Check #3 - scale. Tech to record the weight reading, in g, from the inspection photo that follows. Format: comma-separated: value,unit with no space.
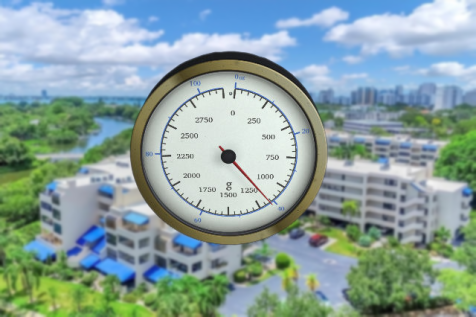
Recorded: 1150,g
